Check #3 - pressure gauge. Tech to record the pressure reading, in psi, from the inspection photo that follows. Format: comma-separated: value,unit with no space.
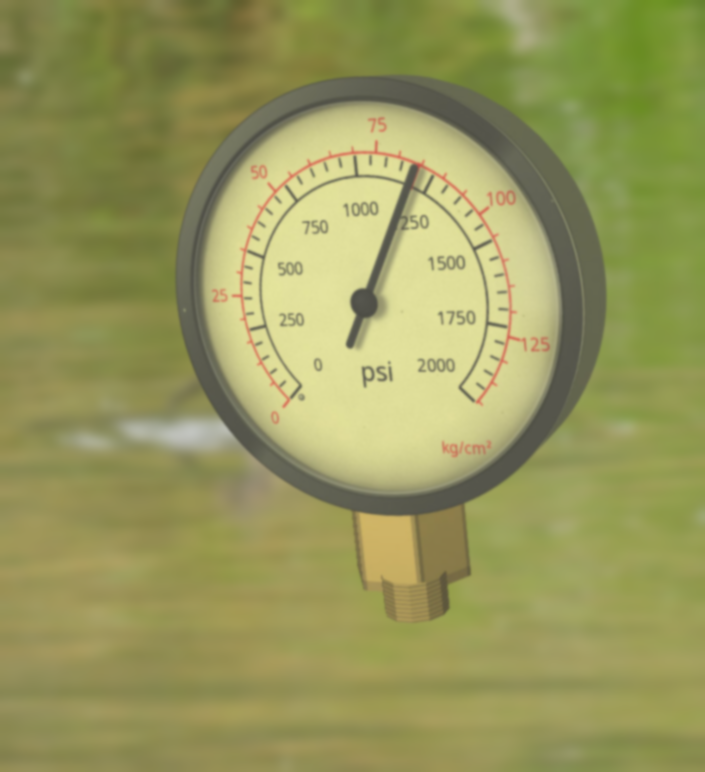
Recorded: 1200,psi
